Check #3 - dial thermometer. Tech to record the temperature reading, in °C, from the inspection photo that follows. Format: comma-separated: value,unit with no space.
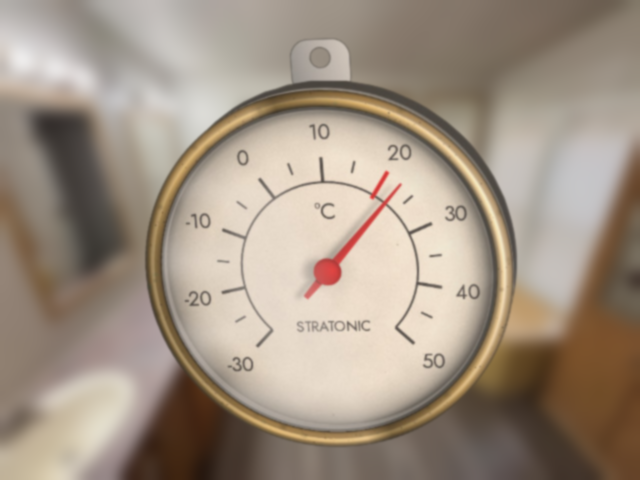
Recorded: 22.5,°C
